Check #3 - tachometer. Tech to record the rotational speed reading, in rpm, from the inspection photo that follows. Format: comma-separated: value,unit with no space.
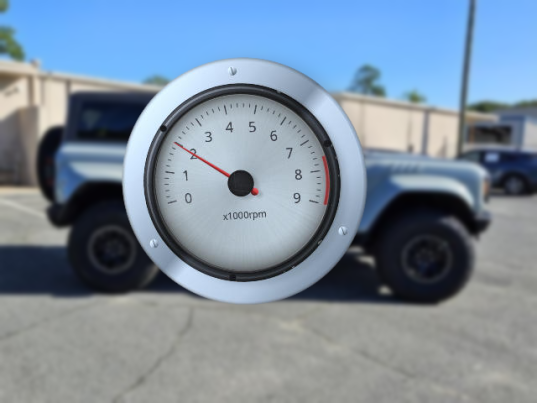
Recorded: 2000,rpm
